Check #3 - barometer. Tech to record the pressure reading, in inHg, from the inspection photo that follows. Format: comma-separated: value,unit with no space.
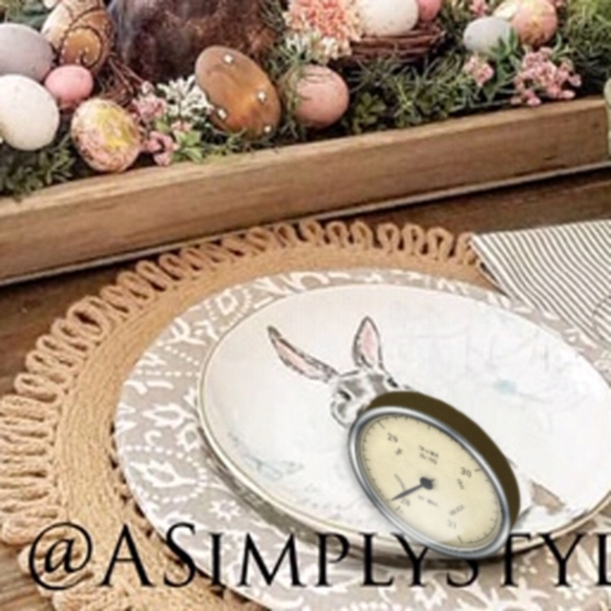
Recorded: 28.1,inHg
